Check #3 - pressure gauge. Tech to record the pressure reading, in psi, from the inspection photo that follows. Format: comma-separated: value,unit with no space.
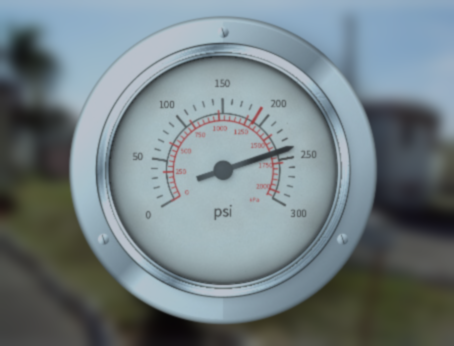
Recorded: 240,psi
